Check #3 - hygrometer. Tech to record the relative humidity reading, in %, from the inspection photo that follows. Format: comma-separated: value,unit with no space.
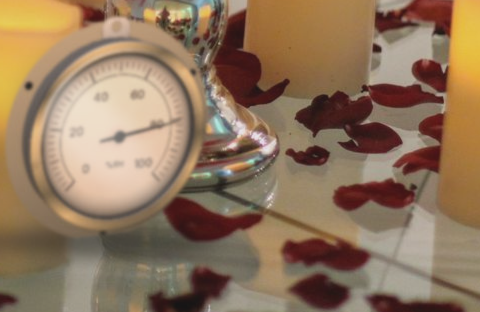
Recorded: 80,%
